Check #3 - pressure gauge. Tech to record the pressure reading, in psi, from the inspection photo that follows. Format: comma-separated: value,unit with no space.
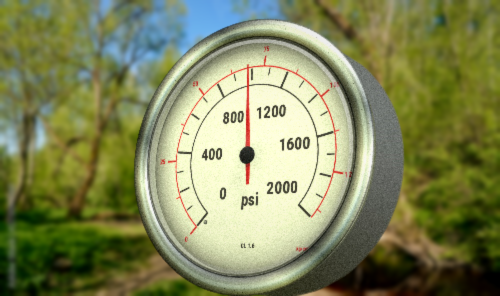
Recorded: 1000,psi
